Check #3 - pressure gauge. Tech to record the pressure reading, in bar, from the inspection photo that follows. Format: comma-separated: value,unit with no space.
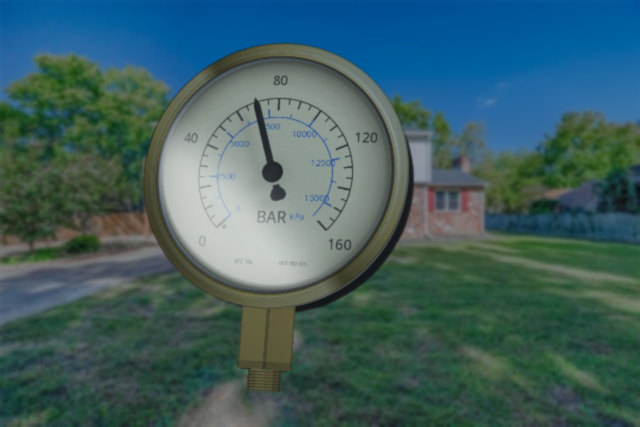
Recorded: 70,bar
